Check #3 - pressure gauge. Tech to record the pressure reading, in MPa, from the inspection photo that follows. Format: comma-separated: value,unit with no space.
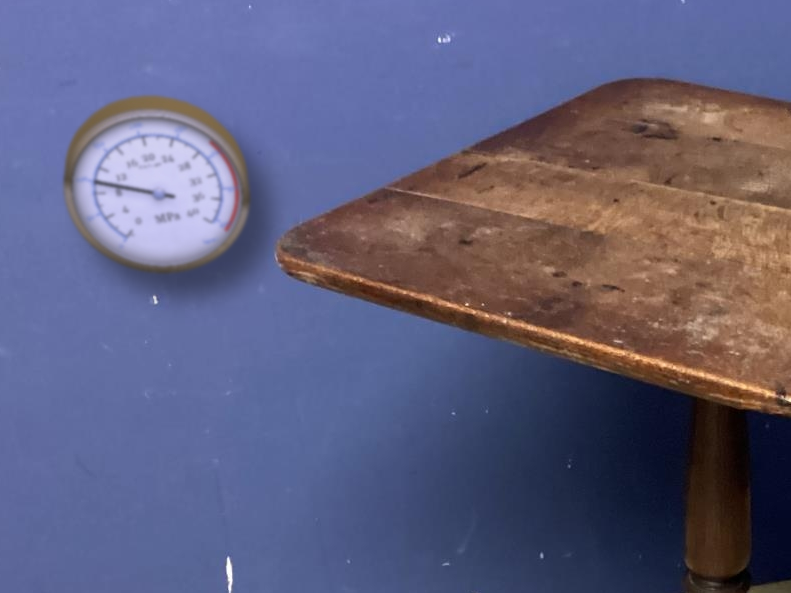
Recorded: 10,MPa
